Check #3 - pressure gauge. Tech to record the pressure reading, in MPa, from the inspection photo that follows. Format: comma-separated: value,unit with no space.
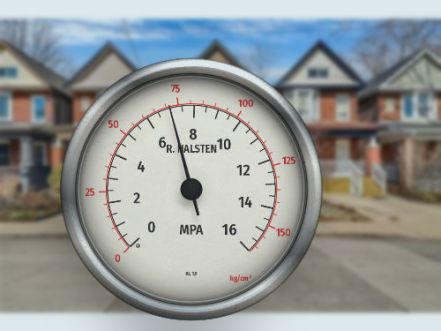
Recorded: 7,MPa
